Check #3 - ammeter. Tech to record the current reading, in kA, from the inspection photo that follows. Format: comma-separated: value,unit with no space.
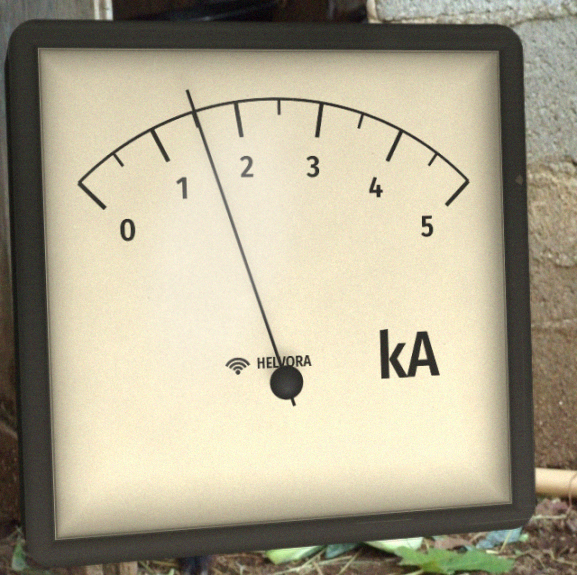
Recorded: 1.5,kA
